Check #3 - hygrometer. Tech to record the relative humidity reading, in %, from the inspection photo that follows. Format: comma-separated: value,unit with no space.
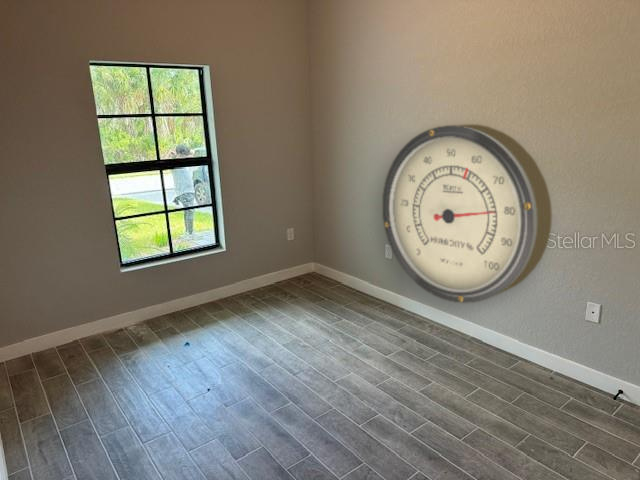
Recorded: 80,%
